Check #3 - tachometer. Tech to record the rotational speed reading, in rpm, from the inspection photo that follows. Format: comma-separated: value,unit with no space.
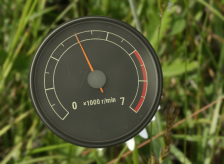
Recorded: 3000,rpm
